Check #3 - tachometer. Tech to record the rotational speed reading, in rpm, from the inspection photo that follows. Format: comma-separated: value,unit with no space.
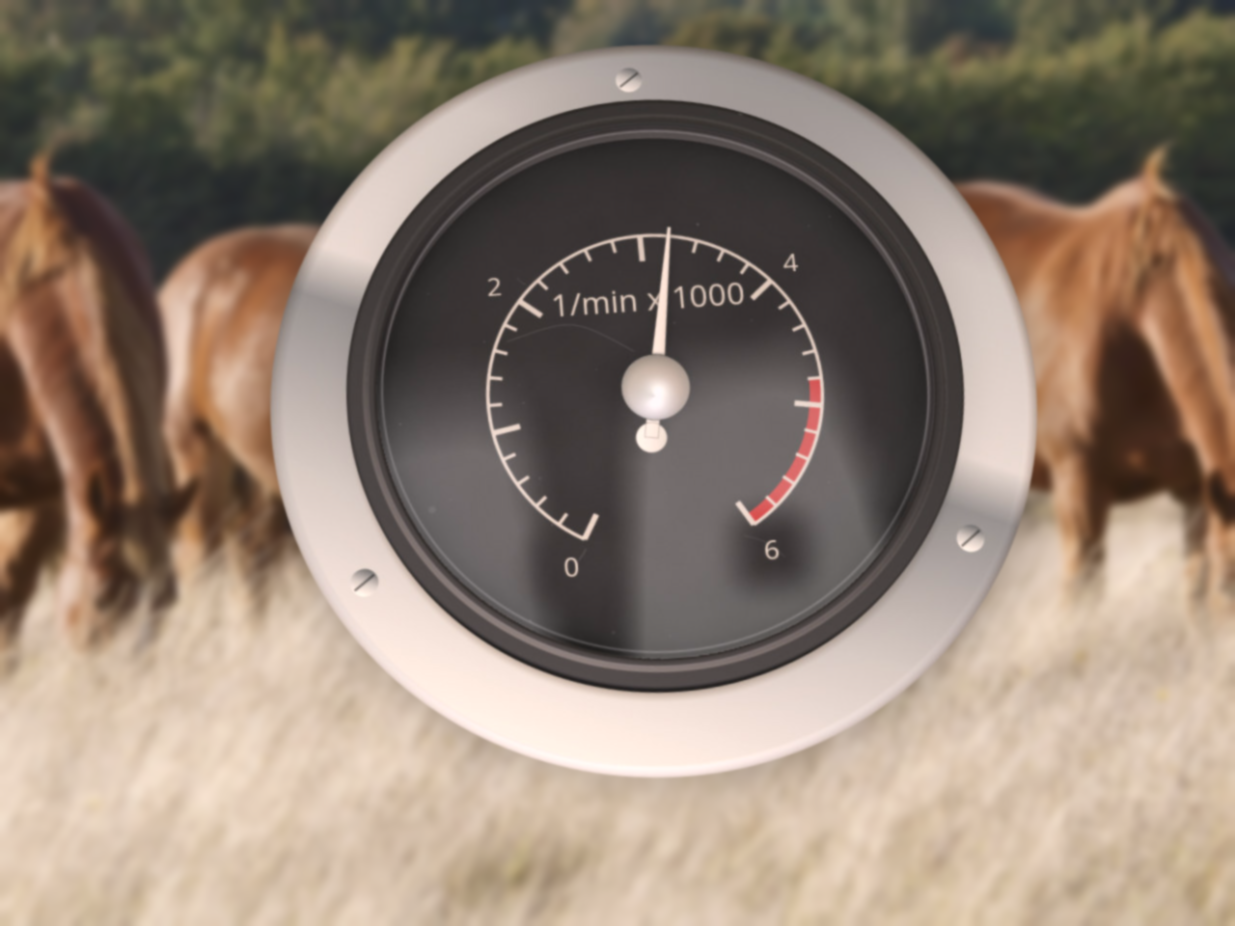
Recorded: 3200,rpm
